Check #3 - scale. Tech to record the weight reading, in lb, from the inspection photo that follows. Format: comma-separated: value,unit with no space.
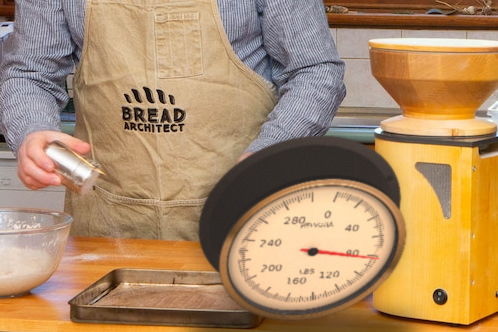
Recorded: 80,lb
